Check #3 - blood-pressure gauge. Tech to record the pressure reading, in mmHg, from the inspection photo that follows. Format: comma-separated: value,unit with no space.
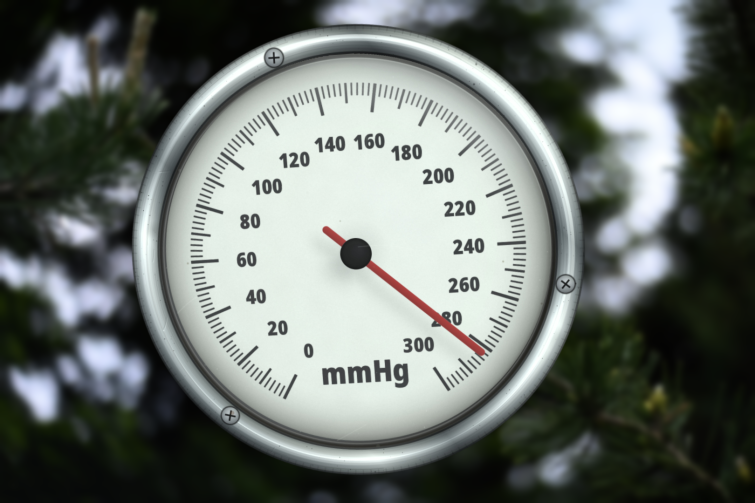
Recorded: 282,mmHg
